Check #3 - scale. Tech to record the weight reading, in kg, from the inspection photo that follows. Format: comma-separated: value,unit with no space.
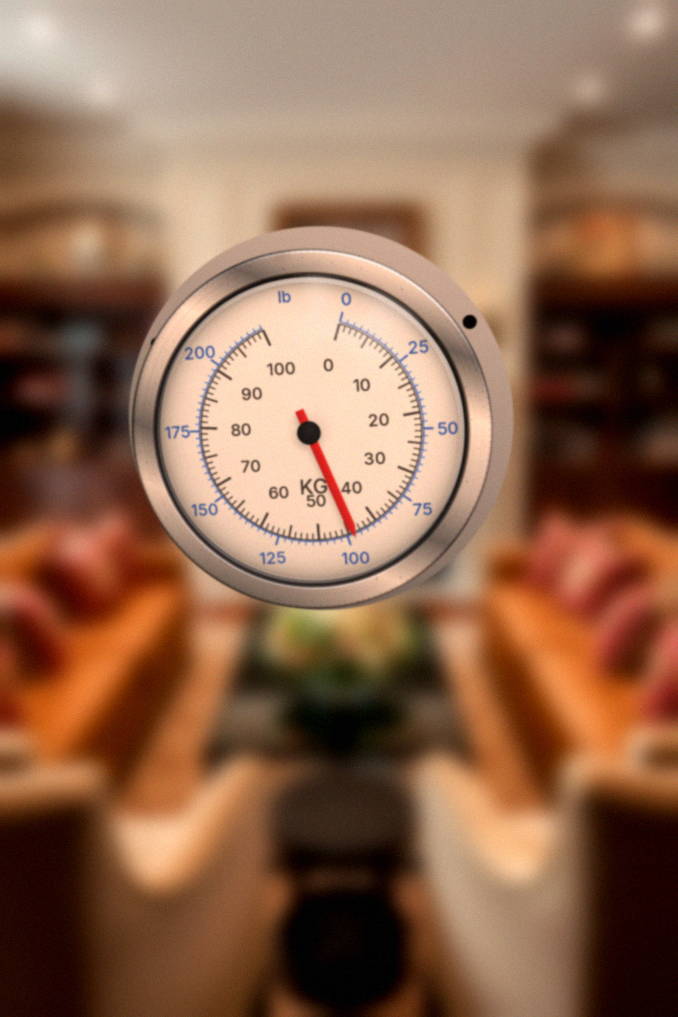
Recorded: 44,kg
